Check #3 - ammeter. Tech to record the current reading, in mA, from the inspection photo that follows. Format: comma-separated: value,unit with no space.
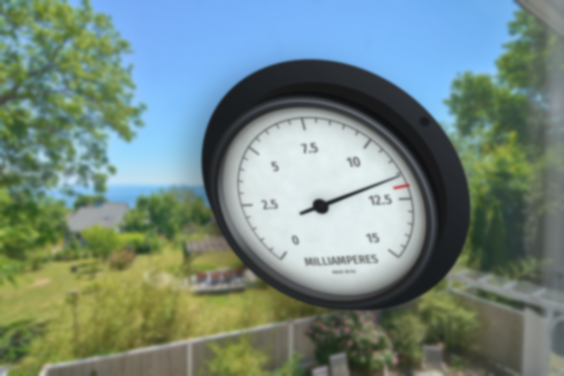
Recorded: 11.5,mA
